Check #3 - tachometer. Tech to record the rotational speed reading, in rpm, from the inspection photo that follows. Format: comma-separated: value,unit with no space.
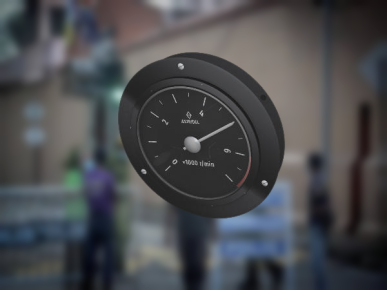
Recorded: 5000,rpm
